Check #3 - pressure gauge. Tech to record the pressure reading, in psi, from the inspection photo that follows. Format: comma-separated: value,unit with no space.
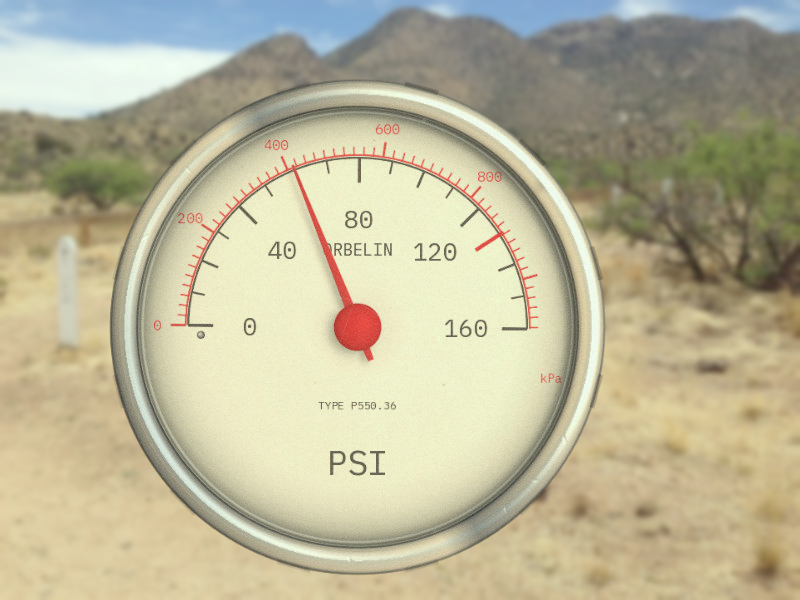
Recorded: 60,psi
